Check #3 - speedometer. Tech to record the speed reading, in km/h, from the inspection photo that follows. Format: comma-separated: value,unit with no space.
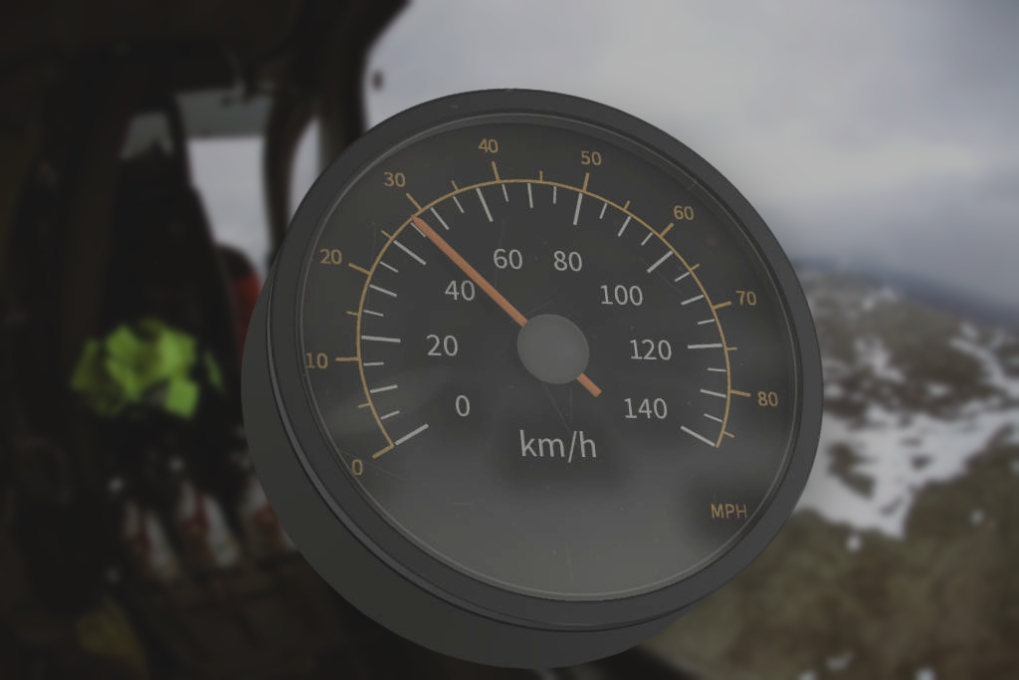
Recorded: 45,km/h
